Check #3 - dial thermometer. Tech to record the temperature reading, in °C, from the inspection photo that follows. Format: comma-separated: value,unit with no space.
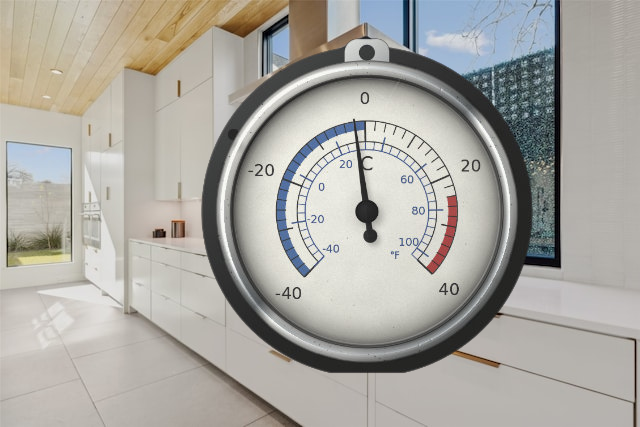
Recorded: -2,°C
